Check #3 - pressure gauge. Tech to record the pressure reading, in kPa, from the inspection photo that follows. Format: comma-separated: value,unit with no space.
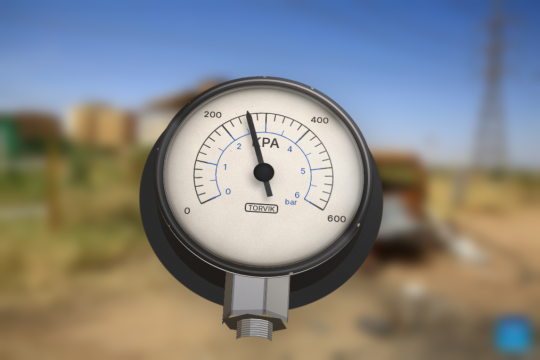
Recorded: 260,kPa
